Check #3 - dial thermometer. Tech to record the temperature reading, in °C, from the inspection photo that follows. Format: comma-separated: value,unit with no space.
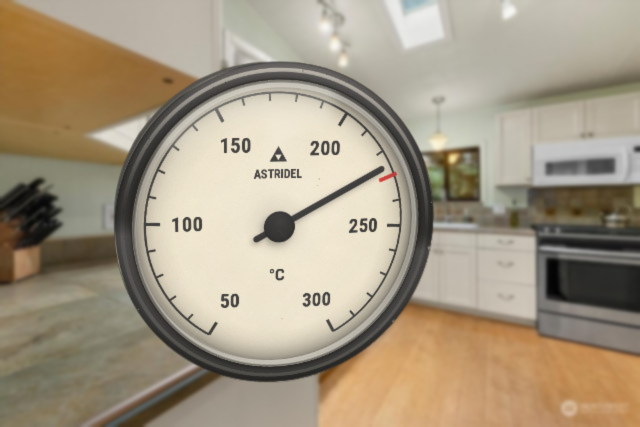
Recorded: 225,°C
